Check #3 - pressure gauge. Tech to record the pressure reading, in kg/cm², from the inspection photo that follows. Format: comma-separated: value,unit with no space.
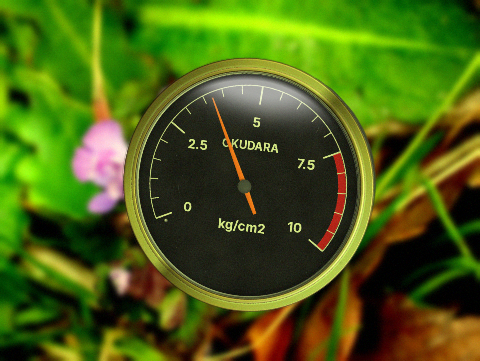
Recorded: 3.75,kg/cm²
